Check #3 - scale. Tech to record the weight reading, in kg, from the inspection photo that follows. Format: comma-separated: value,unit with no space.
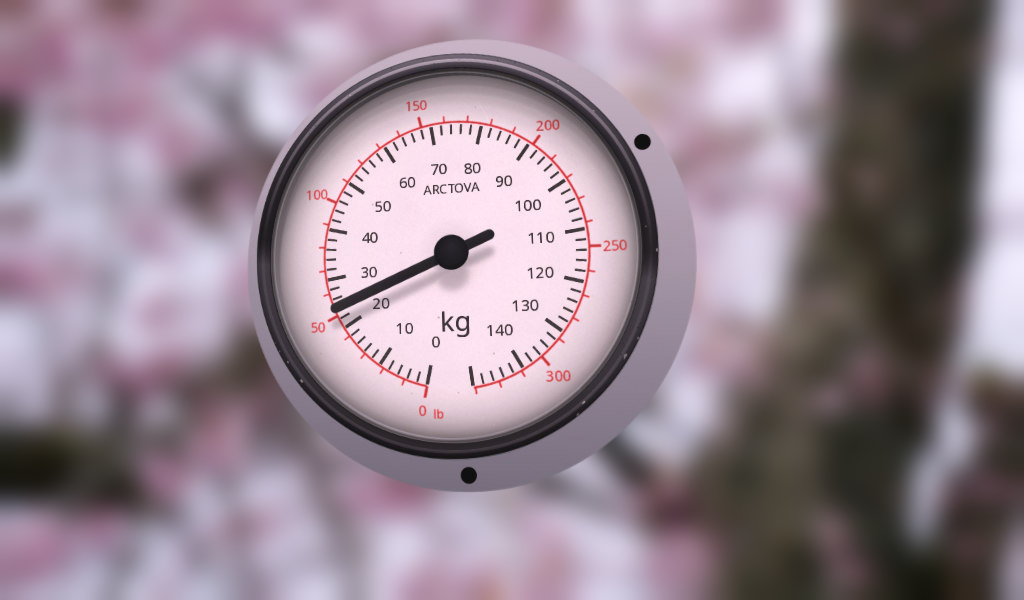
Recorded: 24,kg
